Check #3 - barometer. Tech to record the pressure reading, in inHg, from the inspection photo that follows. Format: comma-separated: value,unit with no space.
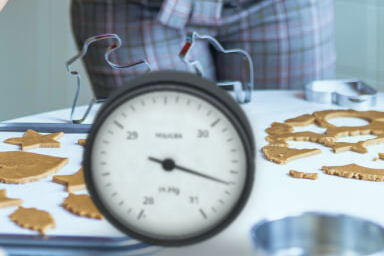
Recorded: 30.6,inHg
